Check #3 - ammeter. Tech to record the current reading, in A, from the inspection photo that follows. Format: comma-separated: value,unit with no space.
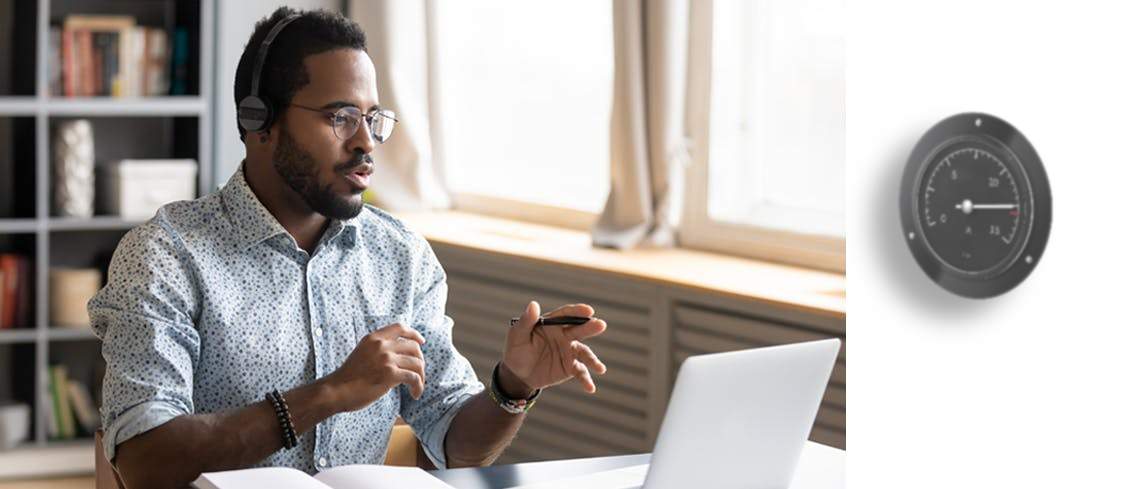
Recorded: 12.5,A
